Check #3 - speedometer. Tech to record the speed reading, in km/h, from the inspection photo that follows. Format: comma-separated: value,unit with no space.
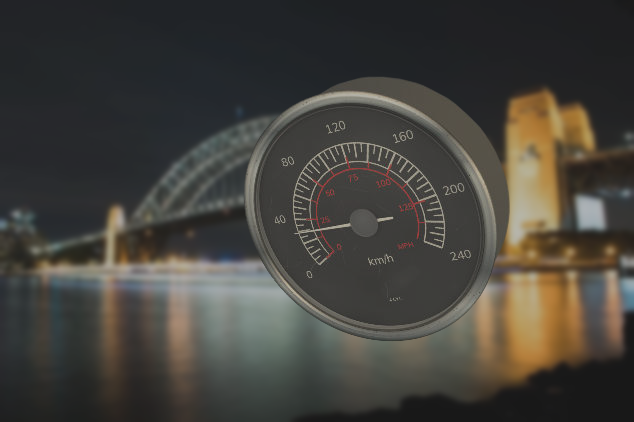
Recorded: 30,km/h
